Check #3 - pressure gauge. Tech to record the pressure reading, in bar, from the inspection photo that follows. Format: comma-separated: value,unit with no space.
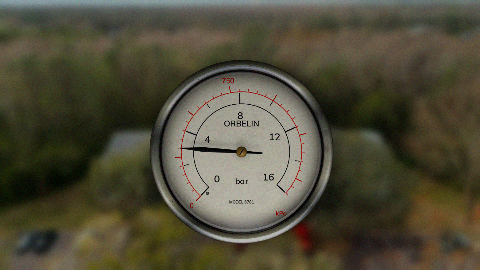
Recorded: 3,bar
